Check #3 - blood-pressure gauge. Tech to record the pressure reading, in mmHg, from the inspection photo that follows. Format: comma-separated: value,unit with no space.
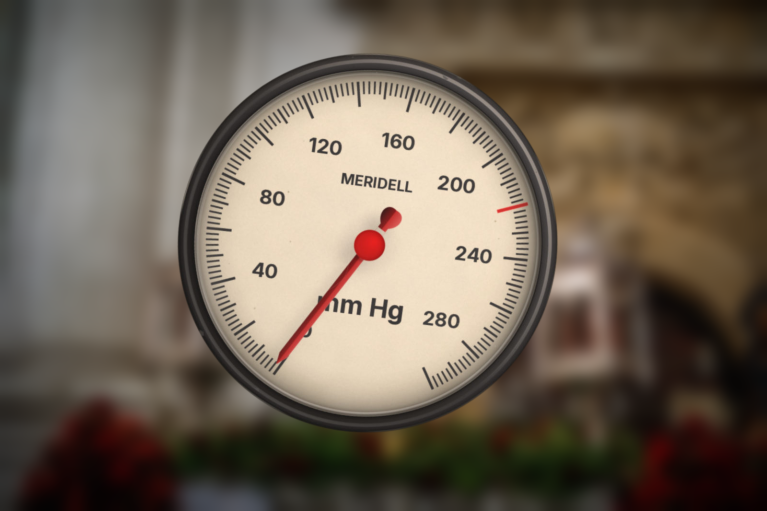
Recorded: 2,mmHg
